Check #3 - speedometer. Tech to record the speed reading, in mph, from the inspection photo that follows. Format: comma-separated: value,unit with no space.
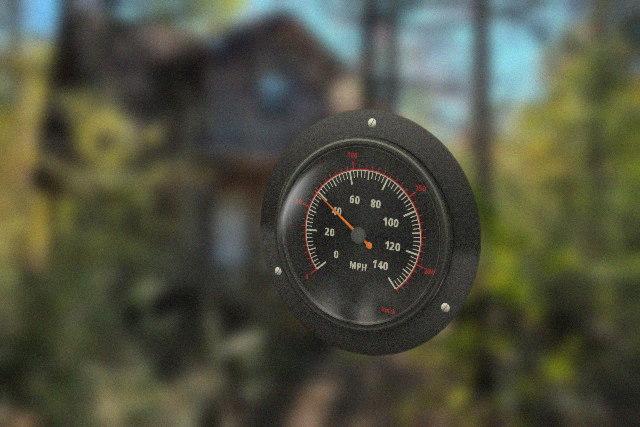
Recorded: 40,mph
